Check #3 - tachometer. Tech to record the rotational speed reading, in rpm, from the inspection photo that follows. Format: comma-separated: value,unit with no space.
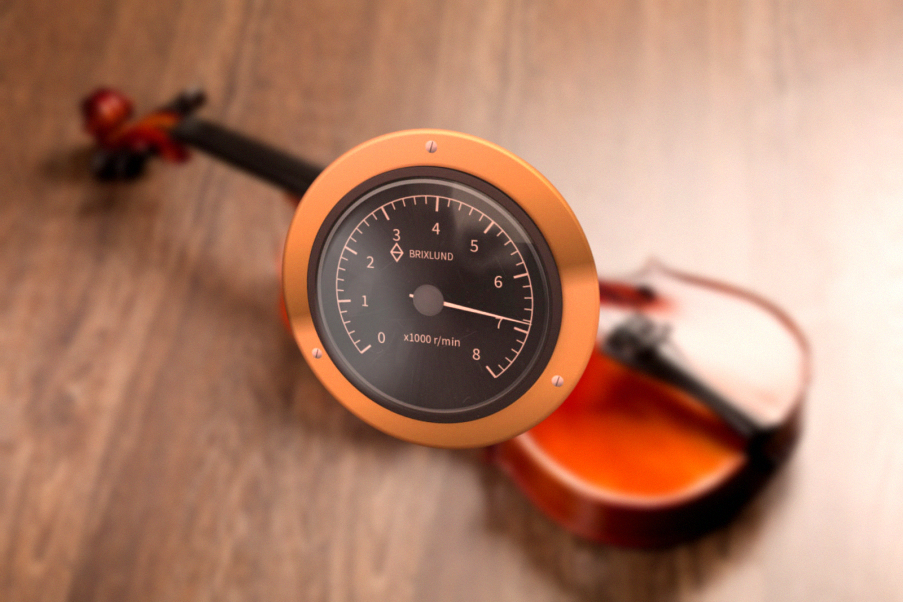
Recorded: 6800,rpm
